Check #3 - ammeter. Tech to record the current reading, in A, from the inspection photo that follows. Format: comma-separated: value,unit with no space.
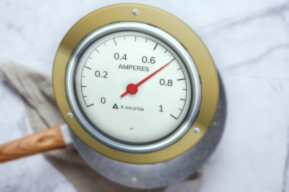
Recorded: 0.7,A
